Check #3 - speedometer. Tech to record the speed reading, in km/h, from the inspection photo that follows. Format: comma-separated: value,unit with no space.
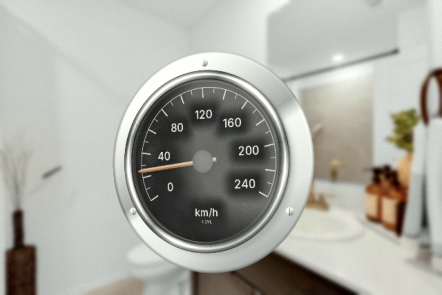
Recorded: 25,km/h
